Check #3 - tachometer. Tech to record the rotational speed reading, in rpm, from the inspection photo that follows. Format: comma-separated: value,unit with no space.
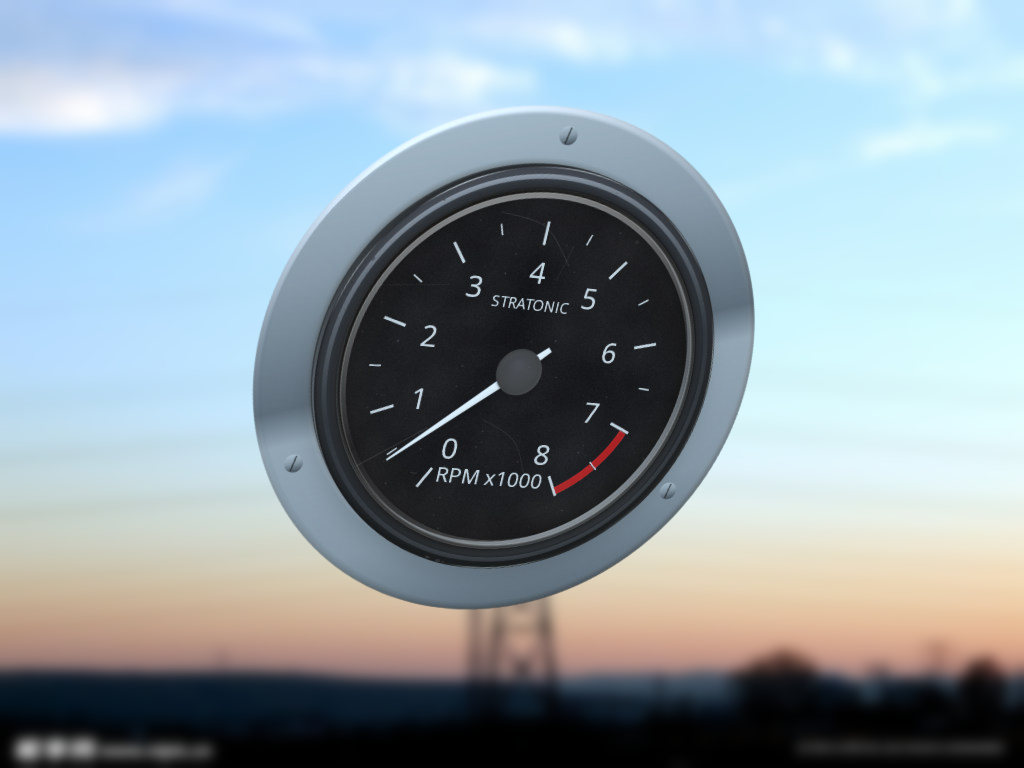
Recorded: 500,rpm
